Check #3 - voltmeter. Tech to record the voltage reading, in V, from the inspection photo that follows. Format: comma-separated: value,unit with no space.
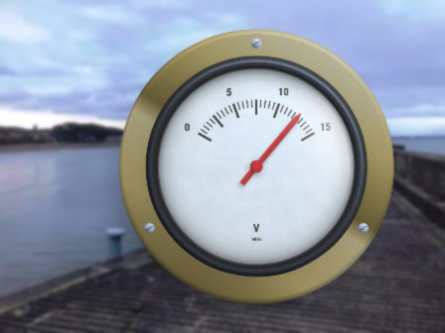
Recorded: 12.5,V
